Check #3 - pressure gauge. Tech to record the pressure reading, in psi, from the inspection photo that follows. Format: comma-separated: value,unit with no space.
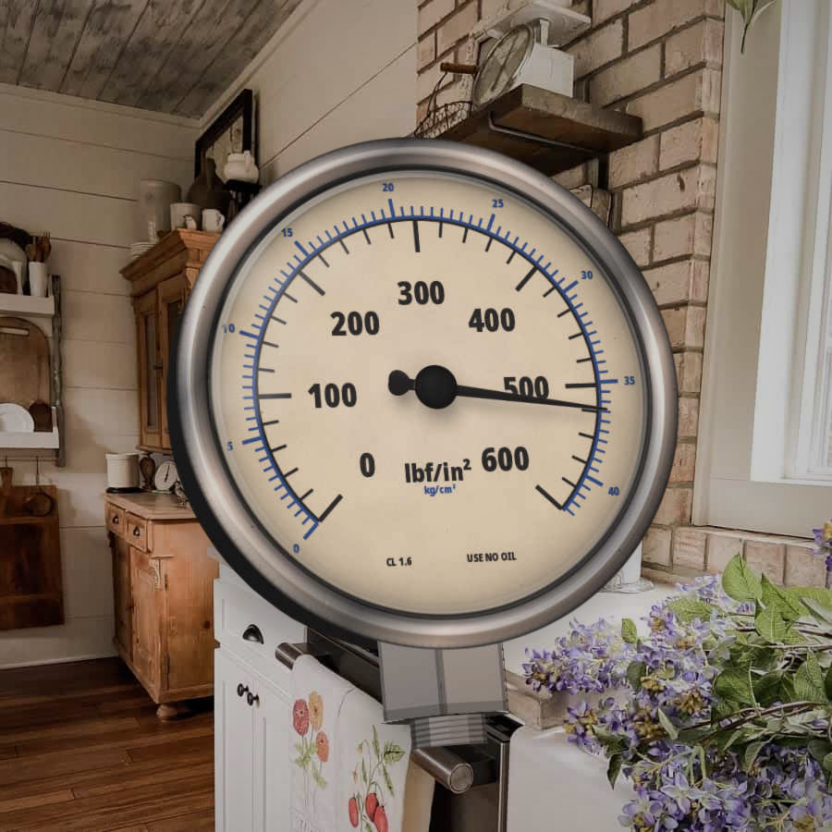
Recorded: 520,psi
